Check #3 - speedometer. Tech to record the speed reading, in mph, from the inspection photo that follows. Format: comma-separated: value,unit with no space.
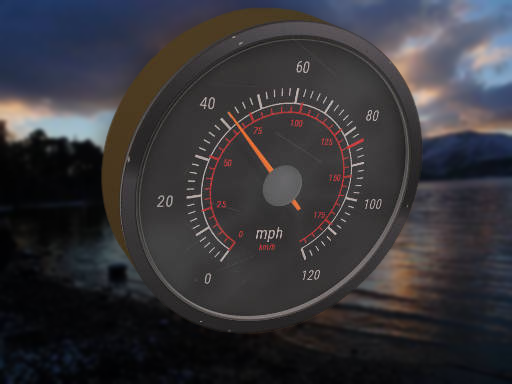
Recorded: 42,mph
